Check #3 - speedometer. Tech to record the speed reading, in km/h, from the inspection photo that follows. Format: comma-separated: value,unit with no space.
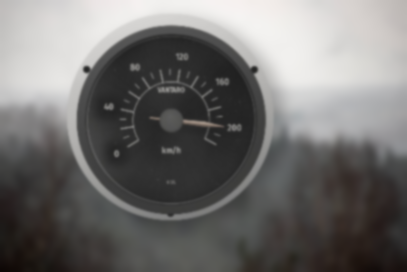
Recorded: 200,km/h
